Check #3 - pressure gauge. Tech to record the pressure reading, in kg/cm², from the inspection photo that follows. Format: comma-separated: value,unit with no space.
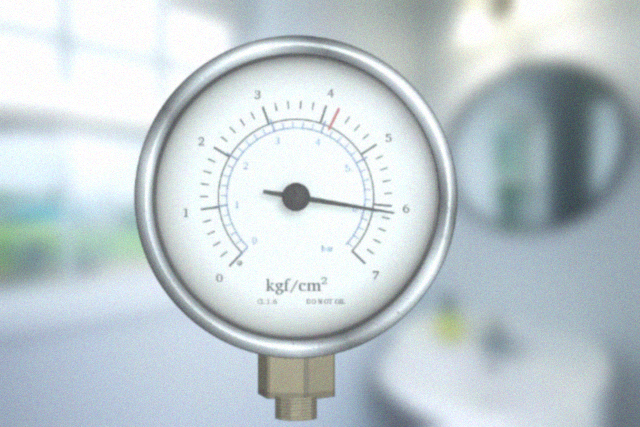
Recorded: 6.1,kg/cm²
